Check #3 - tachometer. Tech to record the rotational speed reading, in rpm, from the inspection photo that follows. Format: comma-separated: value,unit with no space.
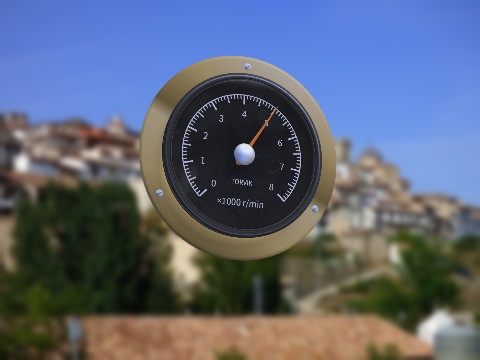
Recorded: 5000,rpm
